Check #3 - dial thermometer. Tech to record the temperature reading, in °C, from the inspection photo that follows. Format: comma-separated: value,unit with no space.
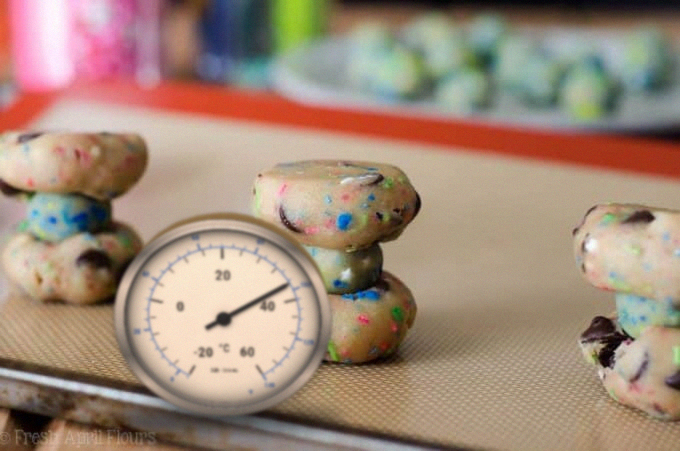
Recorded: 36,°C
